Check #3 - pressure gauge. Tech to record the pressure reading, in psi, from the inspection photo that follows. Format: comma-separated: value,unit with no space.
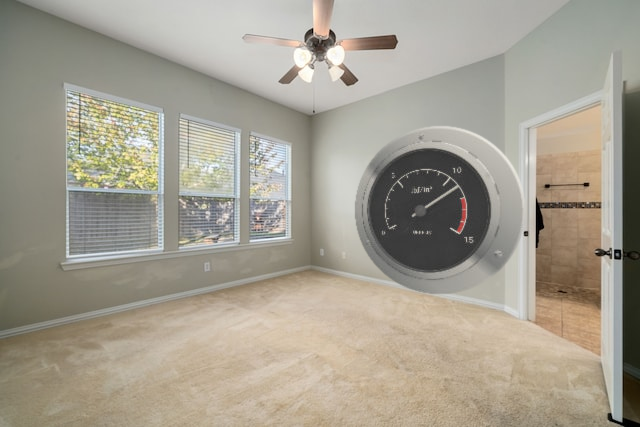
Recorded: 11,psi
